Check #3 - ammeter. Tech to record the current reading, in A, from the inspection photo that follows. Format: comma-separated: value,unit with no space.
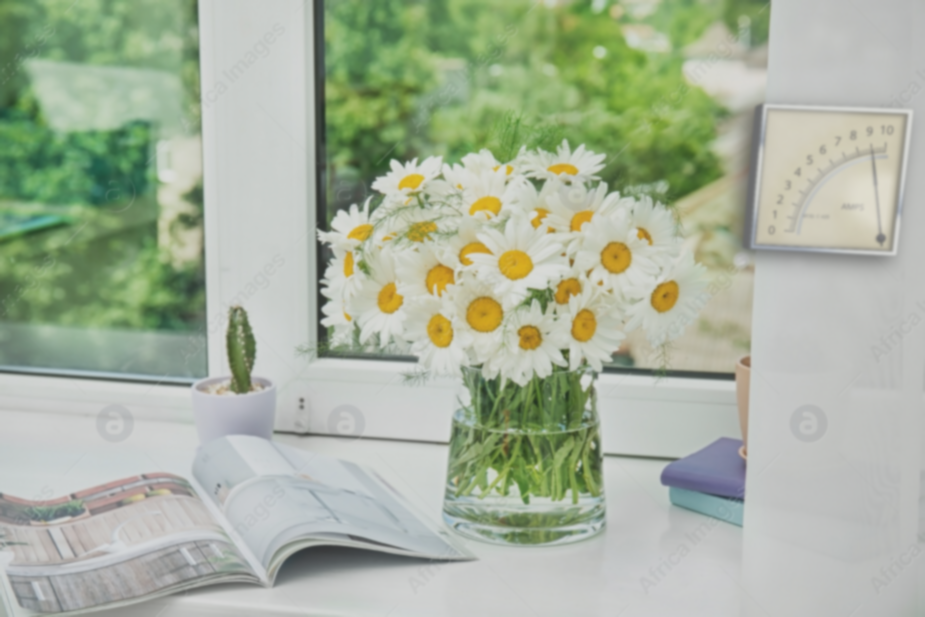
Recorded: 9,A
